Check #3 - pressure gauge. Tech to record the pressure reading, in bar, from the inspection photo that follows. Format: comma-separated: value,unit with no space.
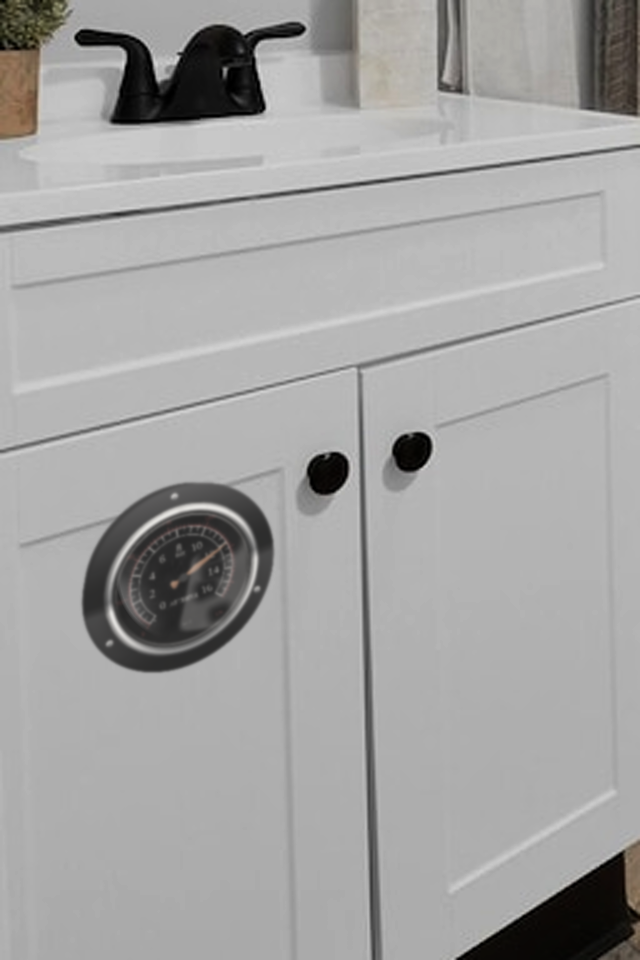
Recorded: 12,bar
